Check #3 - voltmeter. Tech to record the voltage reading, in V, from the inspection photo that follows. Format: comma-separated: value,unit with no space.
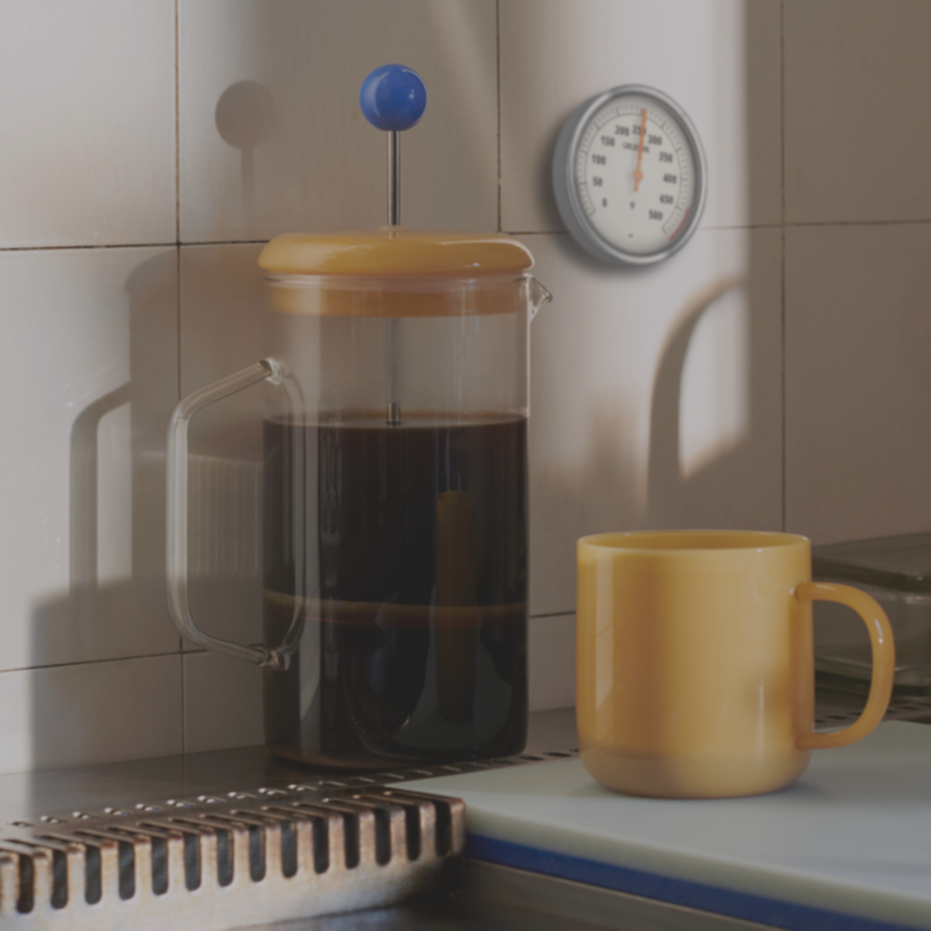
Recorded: 250,V
